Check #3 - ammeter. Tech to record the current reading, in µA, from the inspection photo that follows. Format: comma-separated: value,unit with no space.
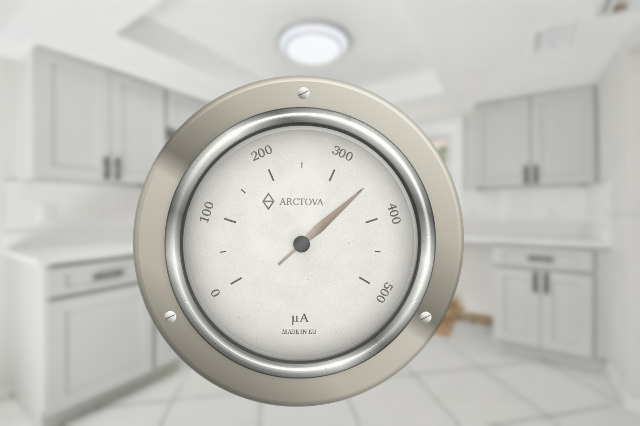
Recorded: 350,µA
